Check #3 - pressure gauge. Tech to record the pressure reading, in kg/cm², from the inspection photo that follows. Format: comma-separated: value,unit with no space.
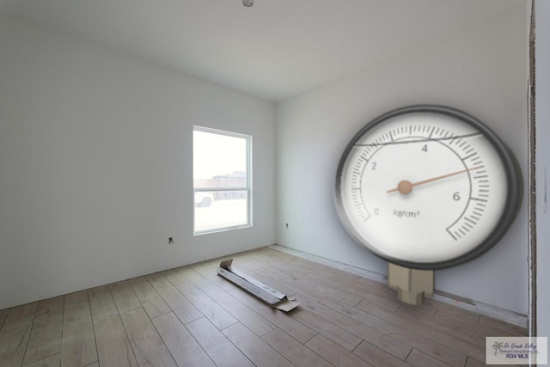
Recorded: 5.3,kg/cm²
